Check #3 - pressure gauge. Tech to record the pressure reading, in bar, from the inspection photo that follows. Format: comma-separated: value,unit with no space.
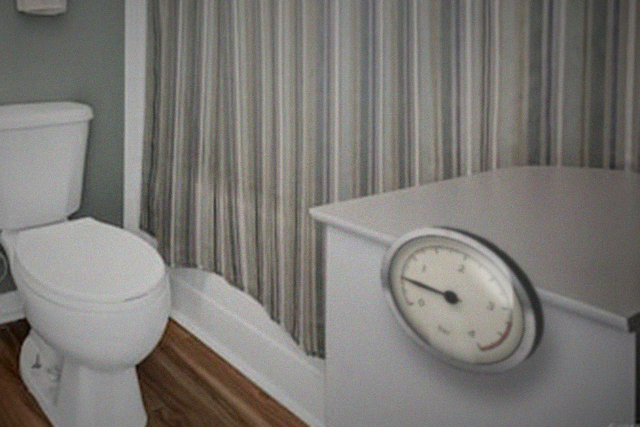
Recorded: 0.5,bar
